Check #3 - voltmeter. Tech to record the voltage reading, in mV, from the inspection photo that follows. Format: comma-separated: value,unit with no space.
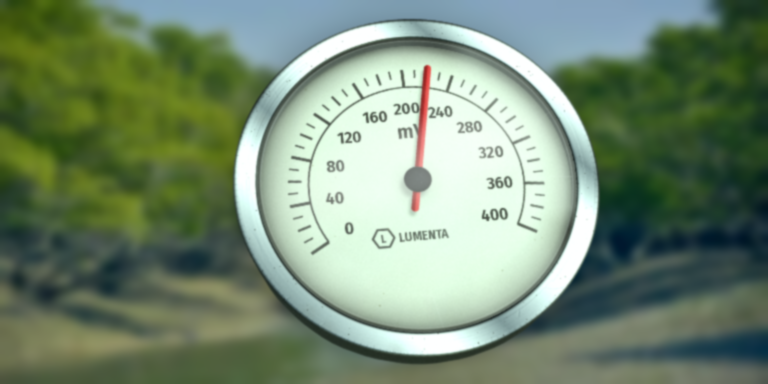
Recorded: 220,mV
